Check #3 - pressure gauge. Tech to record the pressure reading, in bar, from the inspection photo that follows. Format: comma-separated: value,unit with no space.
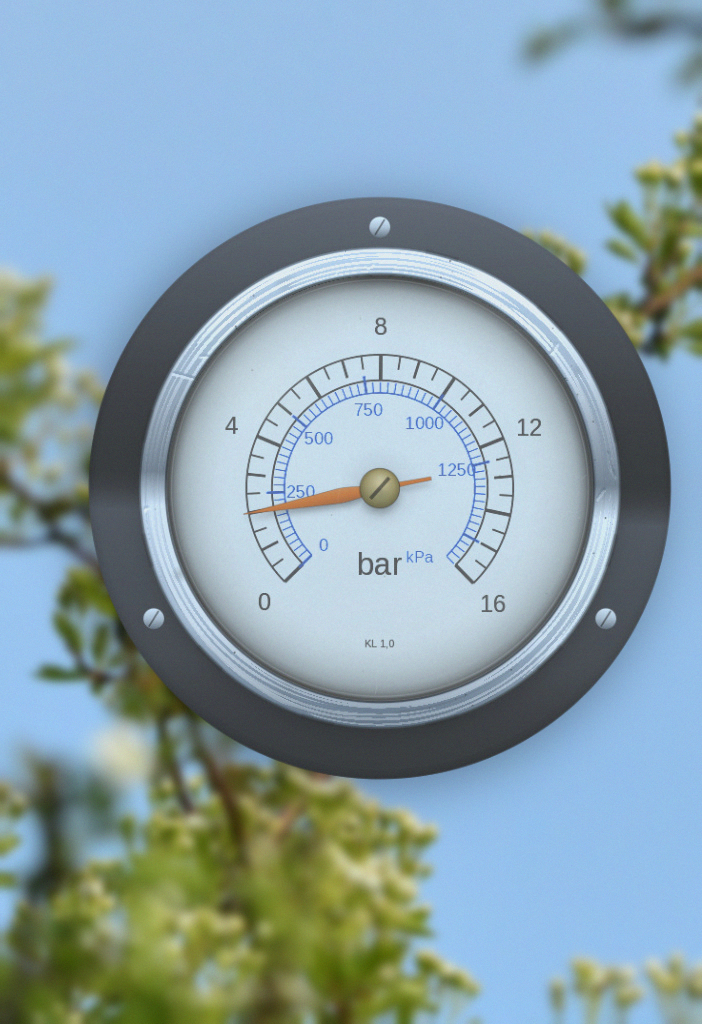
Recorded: 2,bar
